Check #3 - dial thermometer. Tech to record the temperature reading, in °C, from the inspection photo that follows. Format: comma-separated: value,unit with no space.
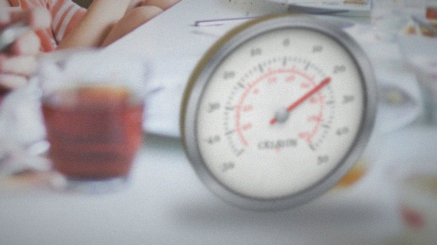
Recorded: 20,°C
